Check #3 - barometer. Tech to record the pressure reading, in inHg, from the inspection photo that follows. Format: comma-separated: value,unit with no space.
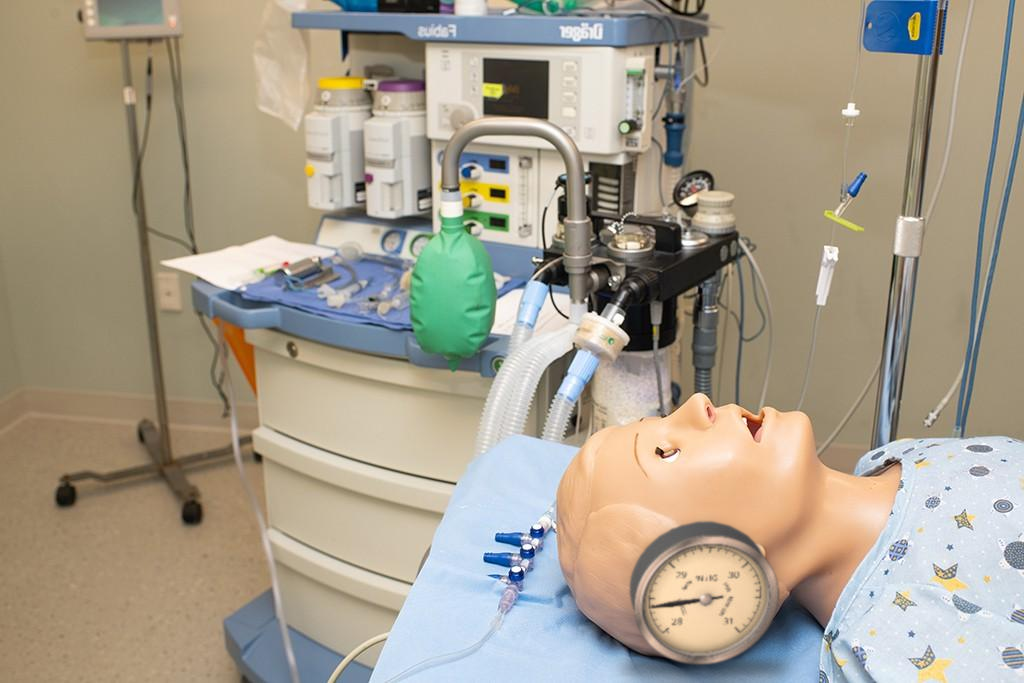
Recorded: 28.4,inHg
